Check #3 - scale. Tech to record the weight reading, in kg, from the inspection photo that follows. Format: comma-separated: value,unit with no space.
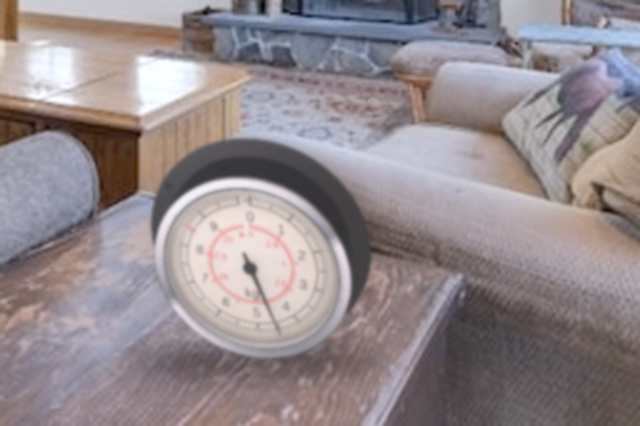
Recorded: 4.5,kg
